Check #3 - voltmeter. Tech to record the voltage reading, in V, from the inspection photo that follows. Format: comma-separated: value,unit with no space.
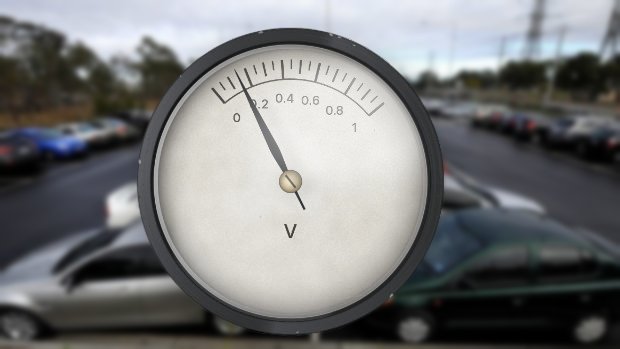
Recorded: 0.15,V
